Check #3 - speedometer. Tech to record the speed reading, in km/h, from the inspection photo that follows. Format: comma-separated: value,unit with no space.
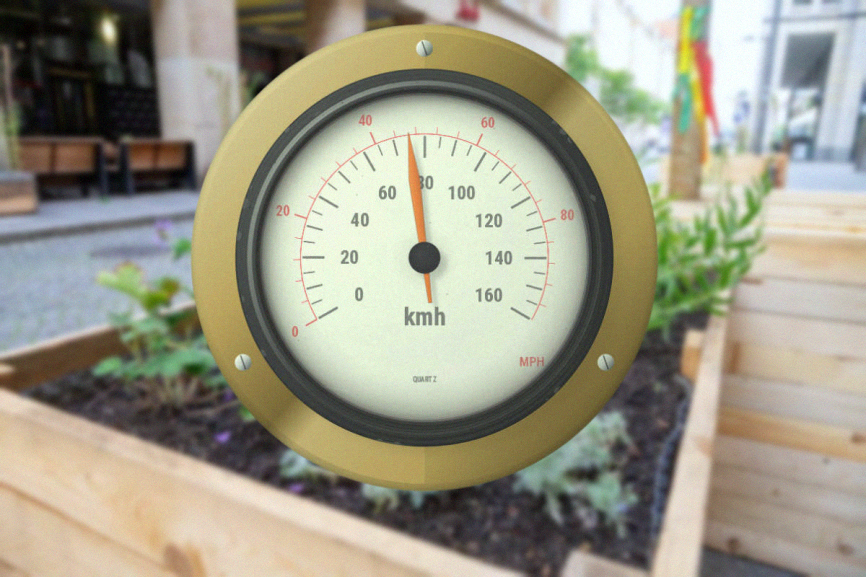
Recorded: 75,km/h
